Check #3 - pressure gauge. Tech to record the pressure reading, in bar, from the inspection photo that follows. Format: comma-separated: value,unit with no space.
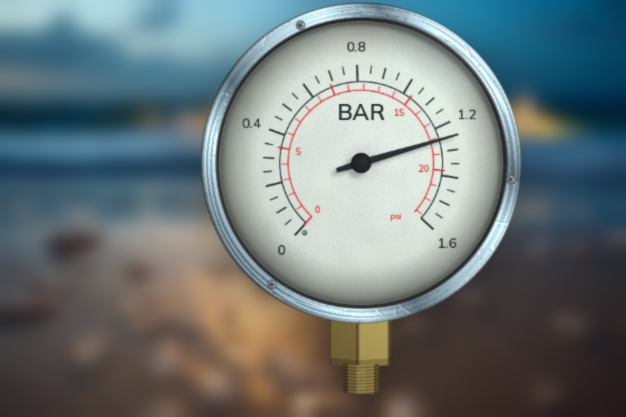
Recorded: 1.25,bar
